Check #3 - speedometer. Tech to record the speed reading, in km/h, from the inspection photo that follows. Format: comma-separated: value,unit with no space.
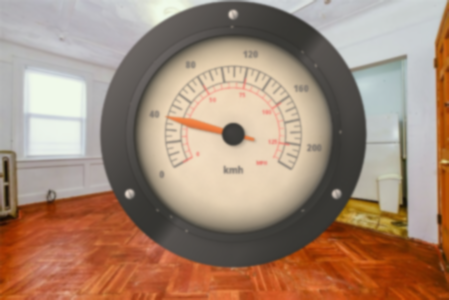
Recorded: 40,km/h
